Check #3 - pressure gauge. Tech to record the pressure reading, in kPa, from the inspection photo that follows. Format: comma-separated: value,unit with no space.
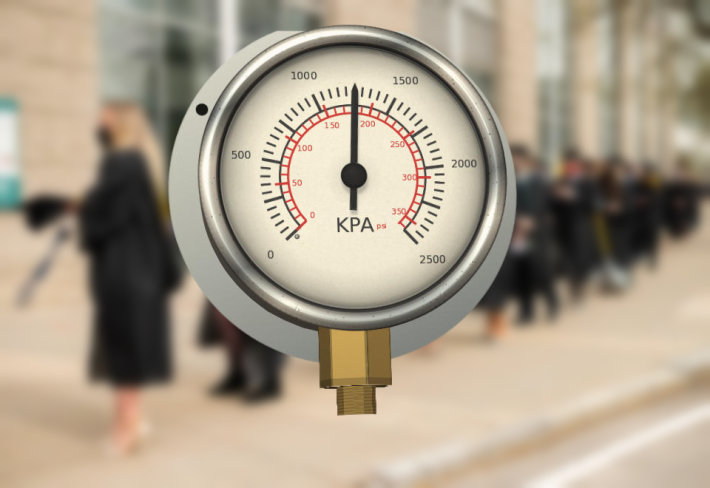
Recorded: 1250,kPa
